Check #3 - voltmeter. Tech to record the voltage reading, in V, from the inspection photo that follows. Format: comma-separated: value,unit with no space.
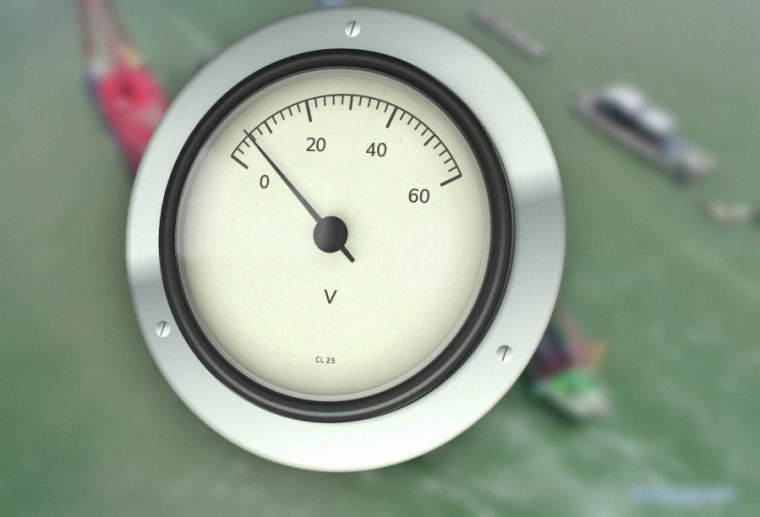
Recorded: 6,V
